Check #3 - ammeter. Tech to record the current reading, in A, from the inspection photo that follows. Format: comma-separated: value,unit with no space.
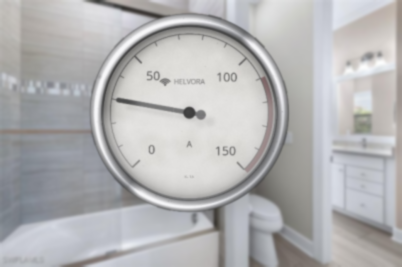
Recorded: 30,A
